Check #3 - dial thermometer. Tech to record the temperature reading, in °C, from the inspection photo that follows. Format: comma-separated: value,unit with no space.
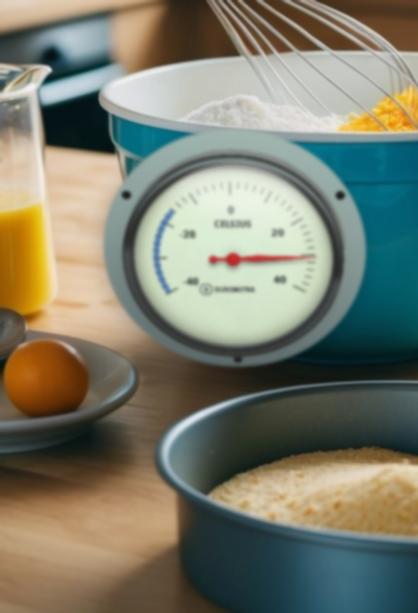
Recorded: 30,°C
